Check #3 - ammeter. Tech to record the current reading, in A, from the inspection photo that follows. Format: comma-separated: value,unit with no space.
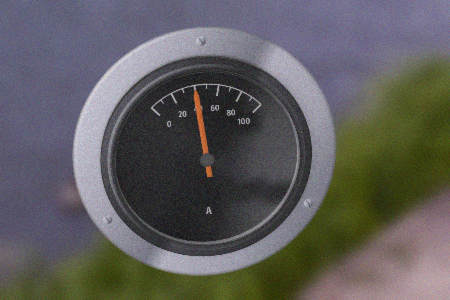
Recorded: 40,A
